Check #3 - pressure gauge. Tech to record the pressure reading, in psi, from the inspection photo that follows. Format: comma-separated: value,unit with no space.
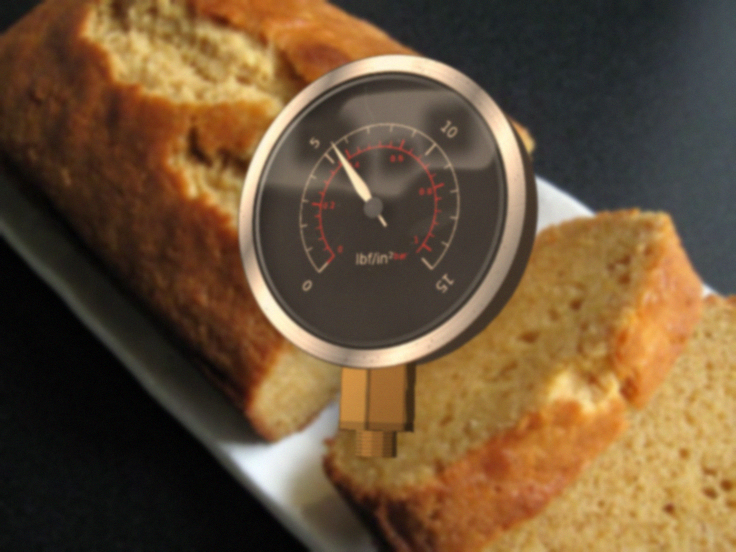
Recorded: 5.5,psi
